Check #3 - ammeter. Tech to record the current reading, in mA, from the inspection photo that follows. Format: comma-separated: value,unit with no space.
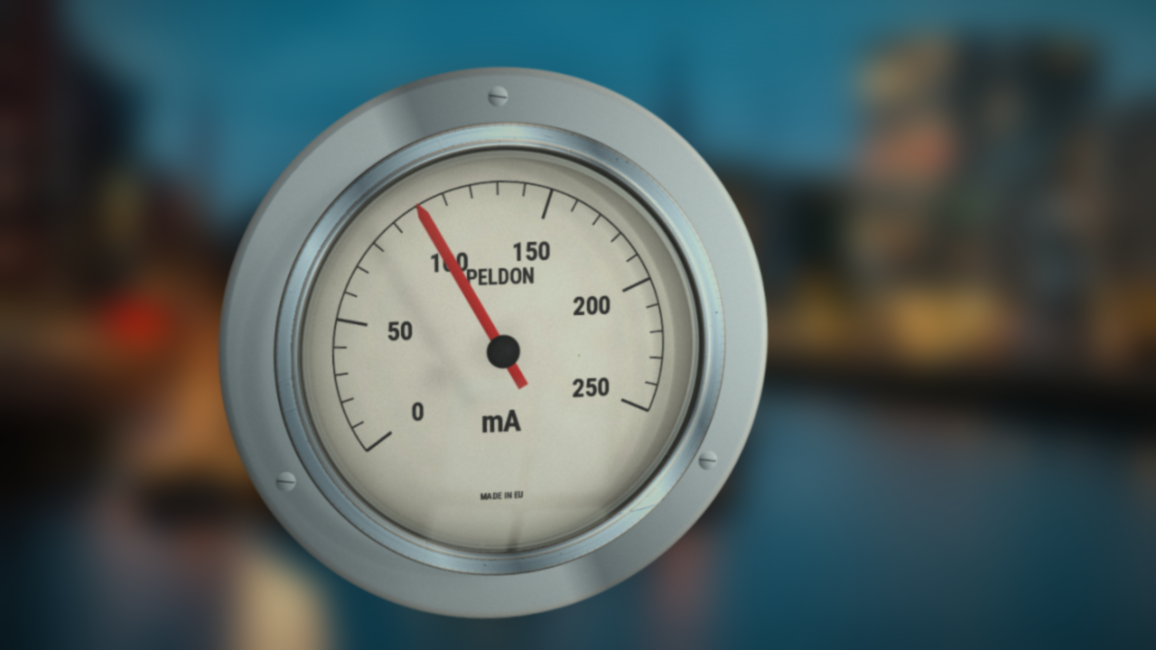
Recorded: 100,mA
